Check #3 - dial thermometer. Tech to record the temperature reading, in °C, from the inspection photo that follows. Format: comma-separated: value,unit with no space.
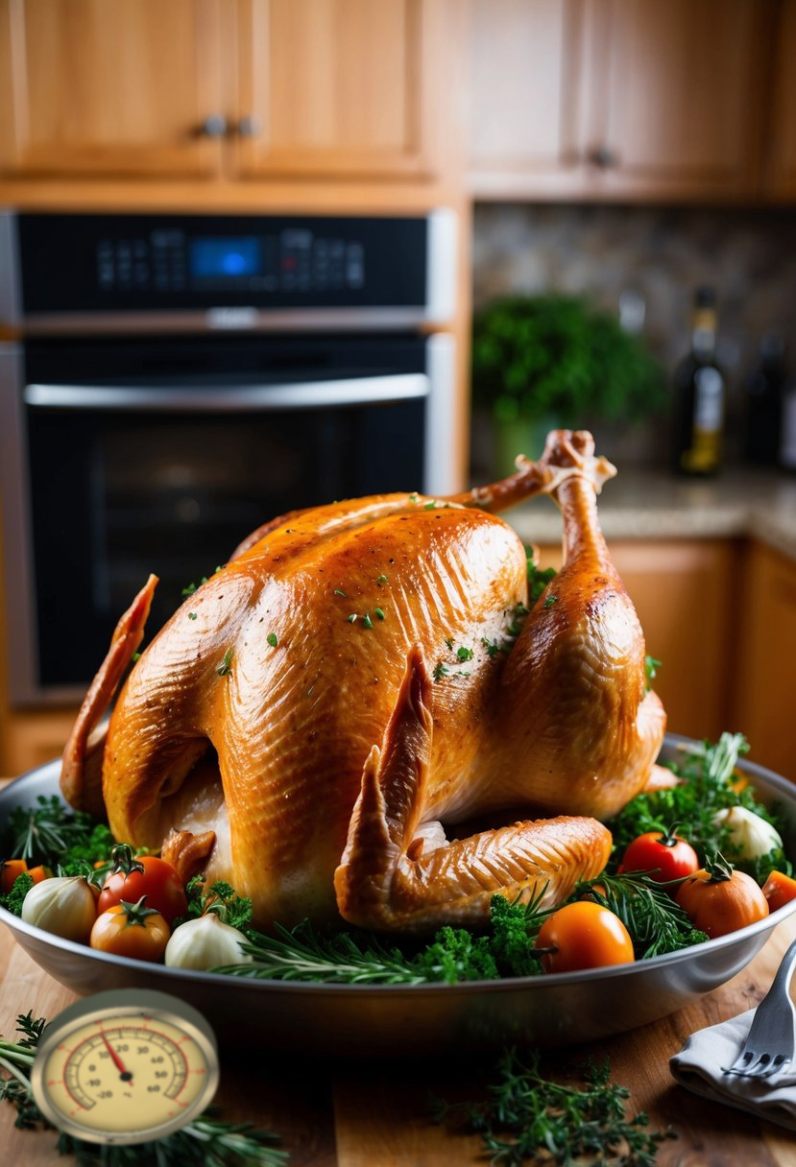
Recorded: 15,°C
